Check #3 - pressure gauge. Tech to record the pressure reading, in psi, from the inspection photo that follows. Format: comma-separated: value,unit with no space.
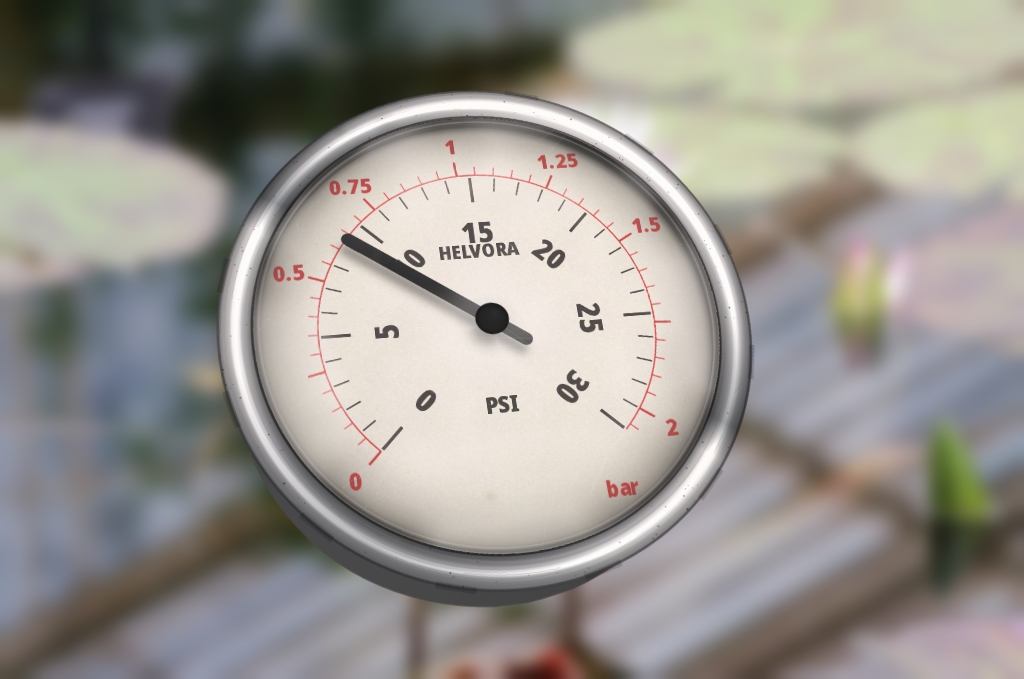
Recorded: 9,psi
